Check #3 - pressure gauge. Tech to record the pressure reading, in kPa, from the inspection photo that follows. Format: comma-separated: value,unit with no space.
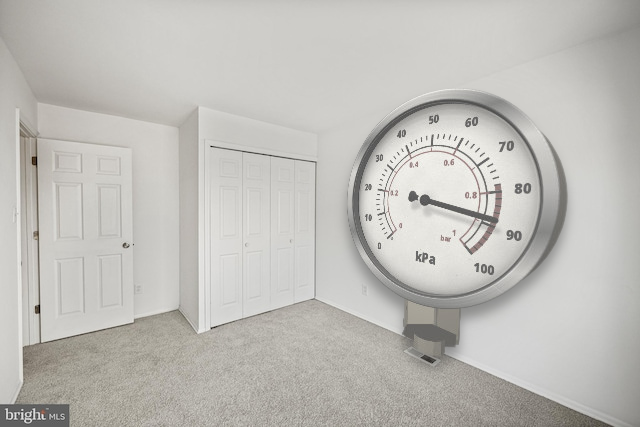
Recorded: 88,kPa
